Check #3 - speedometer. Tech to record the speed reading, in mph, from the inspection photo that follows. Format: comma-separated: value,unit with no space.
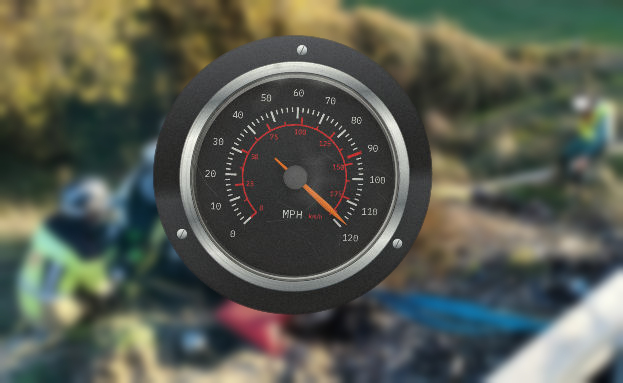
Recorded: 118,mph
